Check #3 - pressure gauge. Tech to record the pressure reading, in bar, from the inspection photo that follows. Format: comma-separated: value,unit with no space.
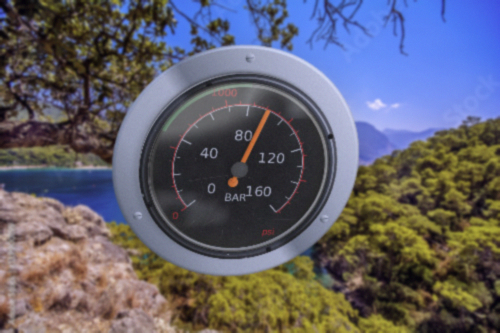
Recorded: 90,bar
